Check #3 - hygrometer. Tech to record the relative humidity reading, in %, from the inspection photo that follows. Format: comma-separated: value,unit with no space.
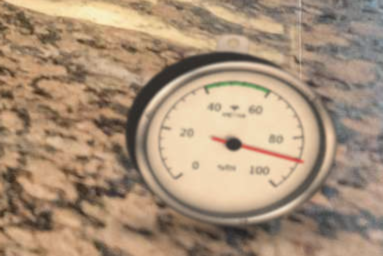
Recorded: 88,%
